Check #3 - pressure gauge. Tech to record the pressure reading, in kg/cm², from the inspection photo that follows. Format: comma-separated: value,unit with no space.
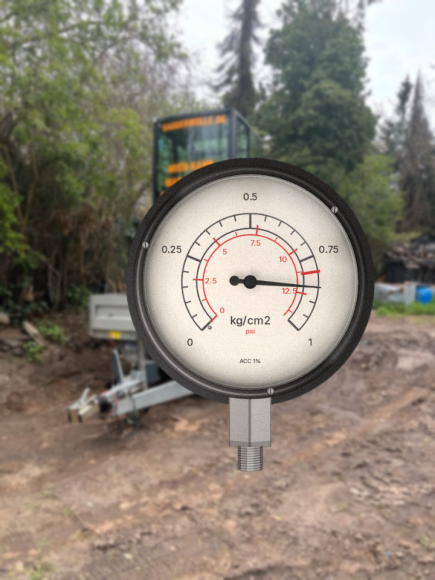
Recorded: 0.85,kg/cm²
